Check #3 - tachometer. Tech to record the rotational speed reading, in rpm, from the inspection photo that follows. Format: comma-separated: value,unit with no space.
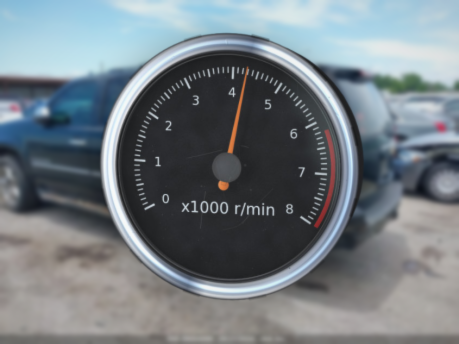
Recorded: 4300,rpm
